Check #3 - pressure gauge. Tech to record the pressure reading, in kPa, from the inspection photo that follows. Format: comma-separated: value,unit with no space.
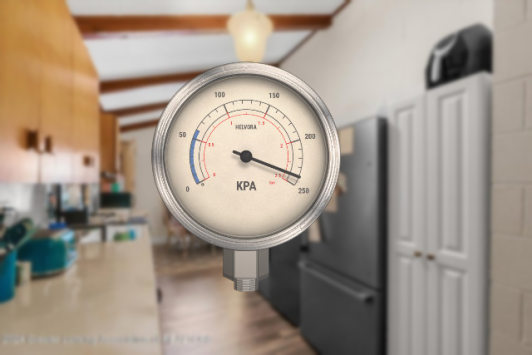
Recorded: 240,kPa
